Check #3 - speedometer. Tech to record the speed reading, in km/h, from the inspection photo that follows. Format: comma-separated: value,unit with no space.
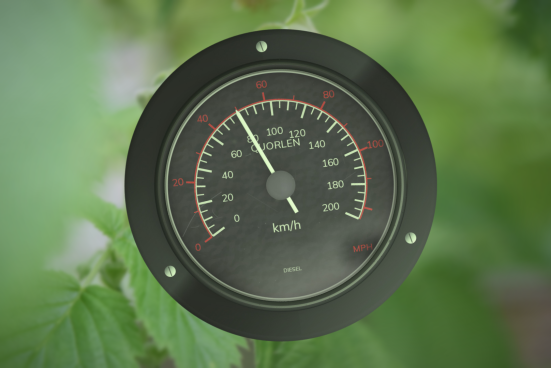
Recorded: 80,km/h
